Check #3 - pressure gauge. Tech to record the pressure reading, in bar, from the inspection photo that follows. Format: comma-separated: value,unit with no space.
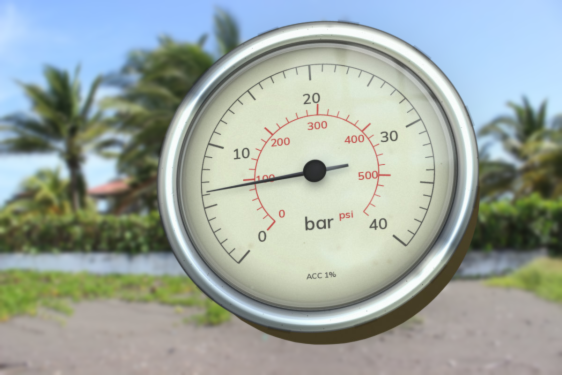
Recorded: 6,bar
